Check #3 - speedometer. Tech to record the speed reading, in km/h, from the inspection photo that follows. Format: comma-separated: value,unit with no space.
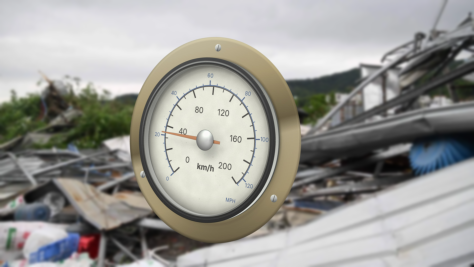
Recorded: 35,km/h
